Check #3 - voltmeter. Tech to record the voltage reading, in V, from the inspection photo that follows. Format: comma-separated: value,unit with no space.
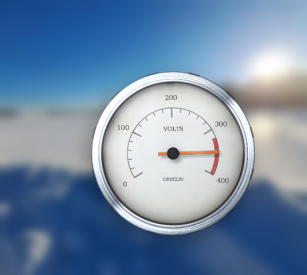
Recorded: 350,V
